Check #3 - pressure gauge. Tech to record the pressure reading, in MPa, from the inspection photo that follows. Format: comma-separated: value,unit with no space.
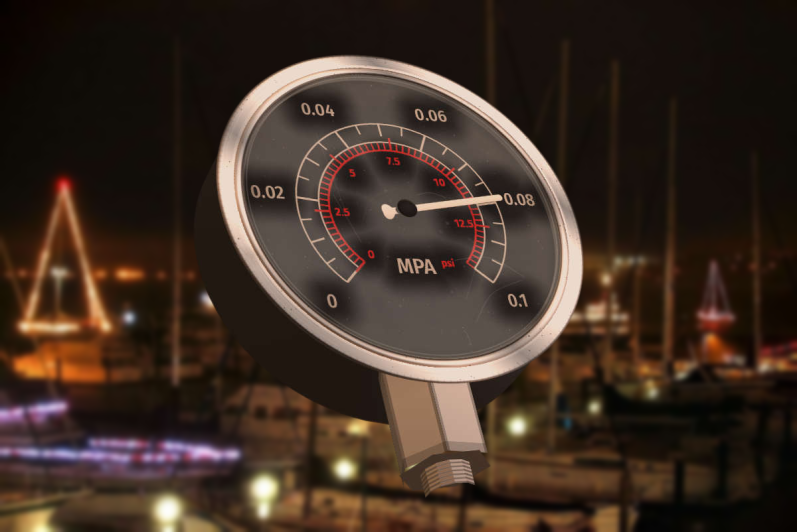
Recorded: 0.08,MPa
